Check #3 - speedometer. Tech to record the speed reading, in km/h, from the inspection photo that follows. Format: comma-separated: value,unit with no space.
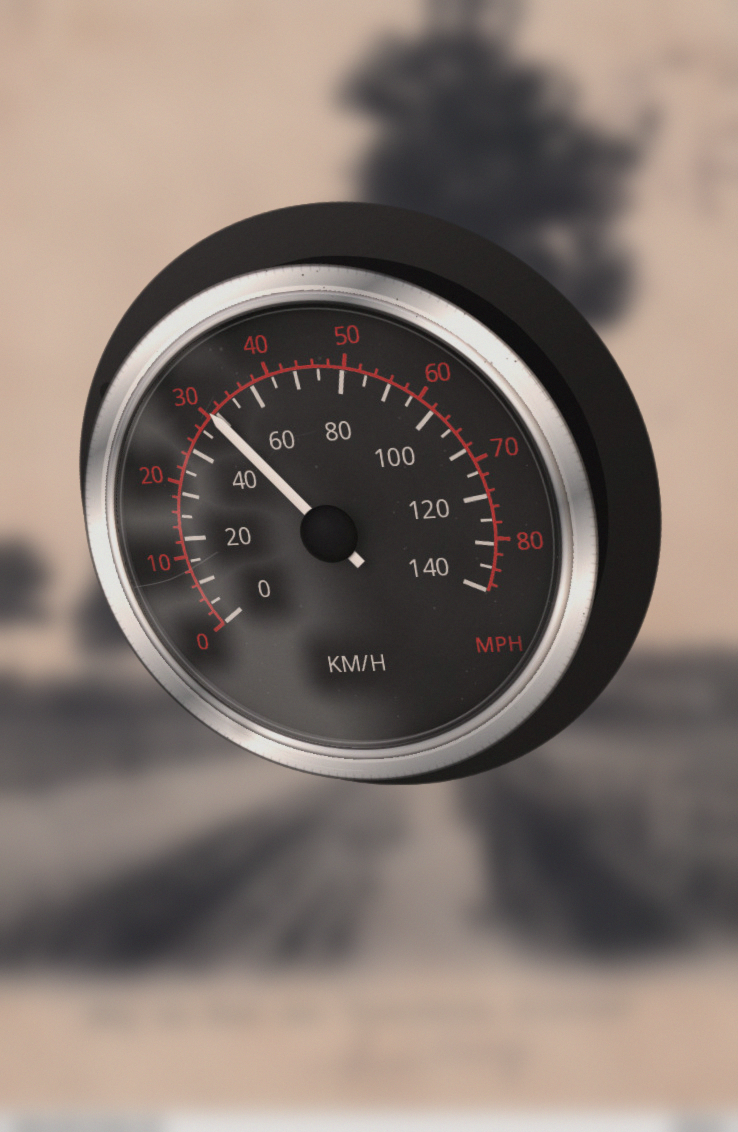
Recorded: 50,km/h
